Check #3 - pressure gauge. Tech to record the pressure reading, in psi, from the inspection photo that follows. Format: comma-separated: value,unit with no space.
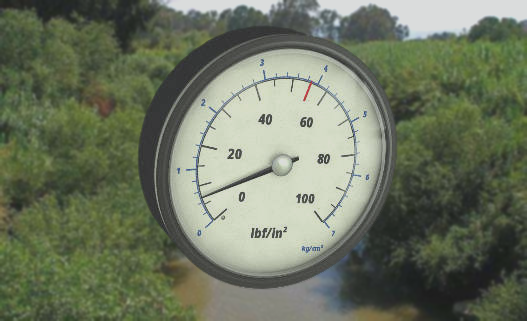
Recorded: 7.5,psi
